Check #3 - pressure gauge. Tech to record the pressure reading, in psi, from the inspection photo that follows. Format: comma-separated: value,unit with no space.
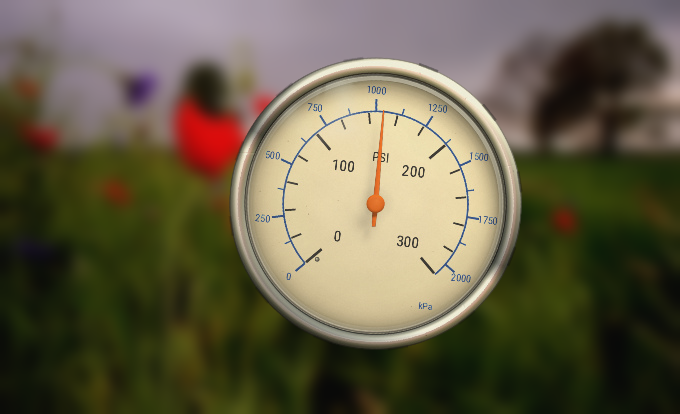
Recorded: 150,psi
